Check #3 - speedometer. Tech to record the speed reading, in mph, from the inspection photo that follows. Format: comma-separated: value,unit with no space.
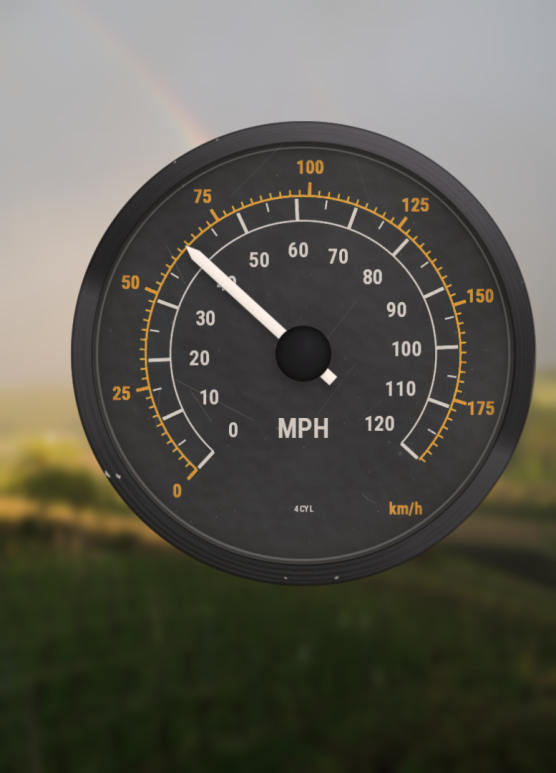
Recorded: 40,mph
